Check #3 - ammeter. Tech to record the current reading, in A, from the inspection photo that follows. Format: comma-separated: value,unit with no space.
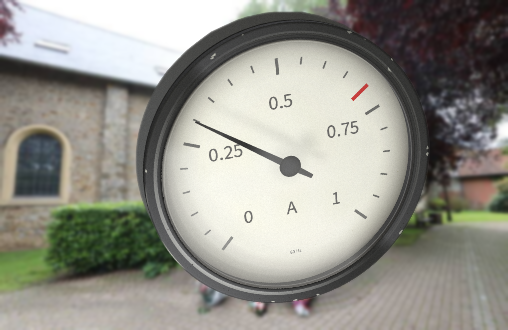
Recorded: 0.3,A
